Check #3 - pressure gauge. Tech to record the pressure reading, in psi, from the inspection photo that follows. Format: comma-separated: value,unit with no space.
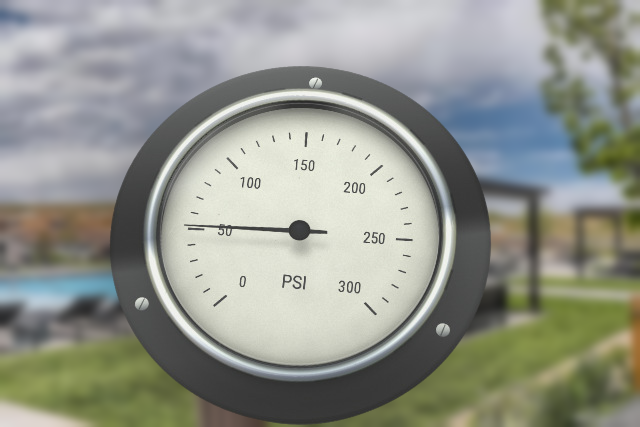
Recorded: 50,psi
